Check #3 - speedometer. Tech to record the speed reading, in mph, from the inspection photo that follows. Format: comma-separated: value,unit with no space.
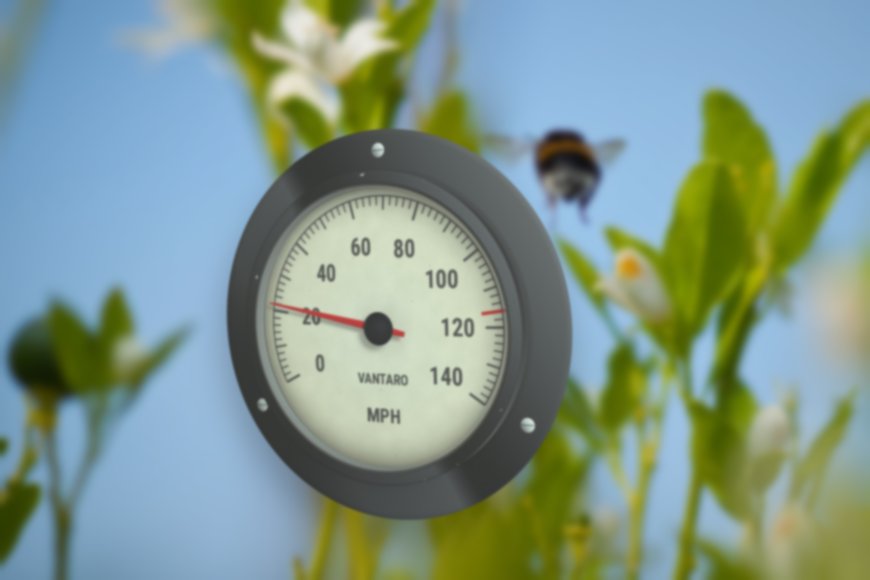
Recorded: 22,mph
